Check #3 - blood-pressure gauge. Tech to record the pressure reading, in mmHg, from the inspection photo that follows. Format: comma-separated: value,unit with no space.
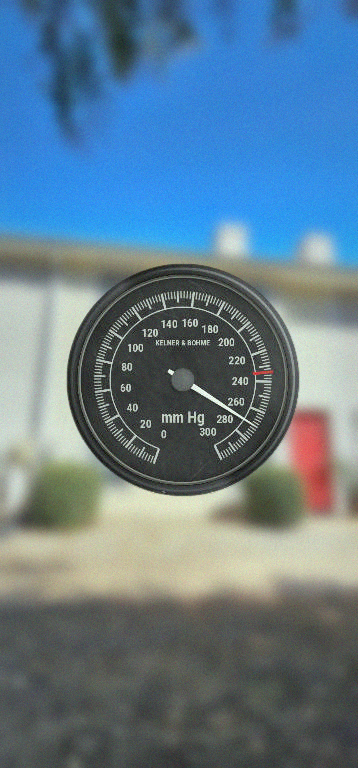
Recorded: 270,mmHg
